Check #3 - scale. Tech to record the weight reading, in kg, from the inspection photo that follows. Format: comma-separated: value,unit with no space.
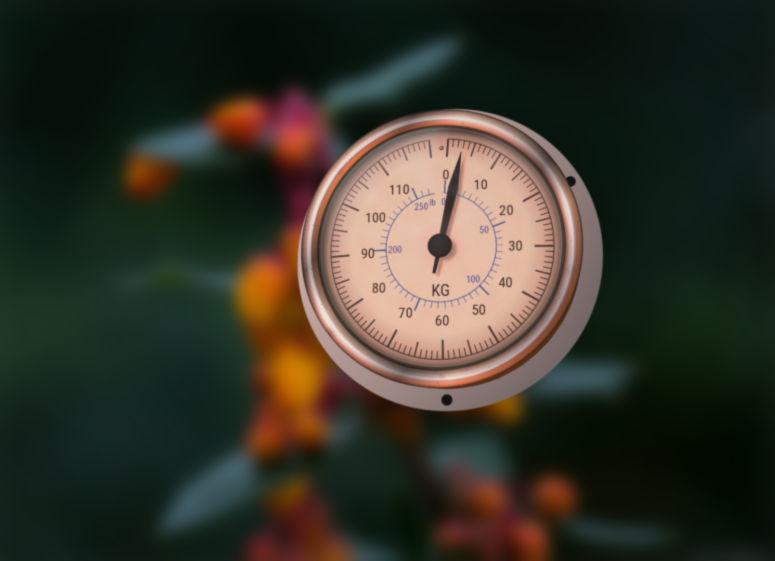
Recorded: 3,kg
